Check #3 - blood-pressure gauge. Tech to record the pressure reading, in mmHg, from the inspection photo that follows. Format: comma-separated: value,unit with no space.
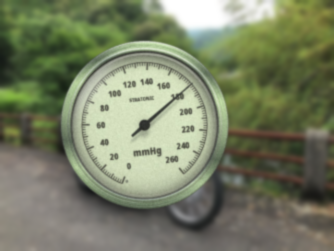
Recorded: 180,mmHg
